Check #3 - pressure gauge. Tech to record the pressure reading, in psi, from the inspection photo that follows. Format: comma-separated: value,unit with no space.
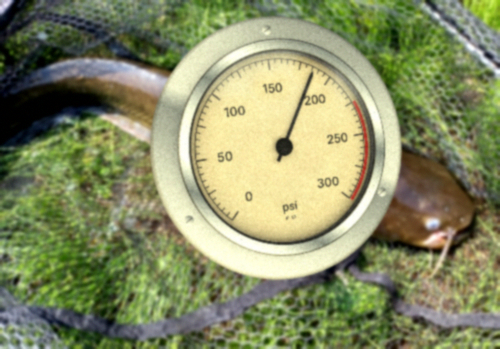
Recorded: 185,psi
